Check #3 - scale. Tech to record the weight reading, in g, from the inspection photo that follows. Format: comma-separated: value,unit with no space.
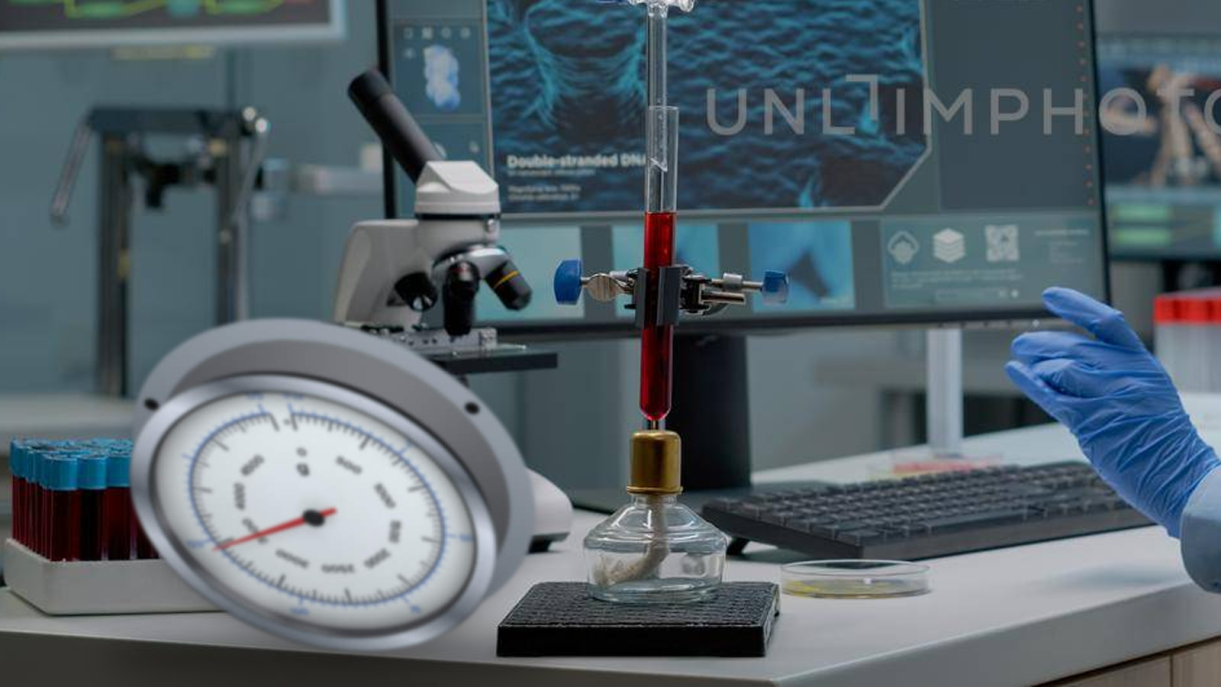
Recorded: 3500,g
